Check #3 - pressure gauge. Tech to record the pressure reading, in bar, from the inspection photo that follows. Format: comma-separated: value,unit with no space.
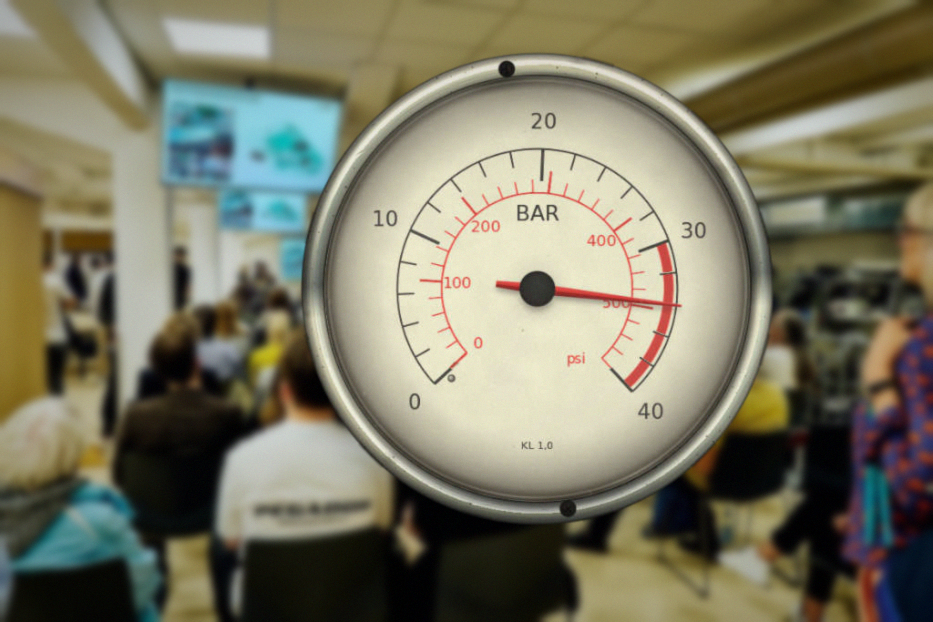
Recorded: 34,bar
